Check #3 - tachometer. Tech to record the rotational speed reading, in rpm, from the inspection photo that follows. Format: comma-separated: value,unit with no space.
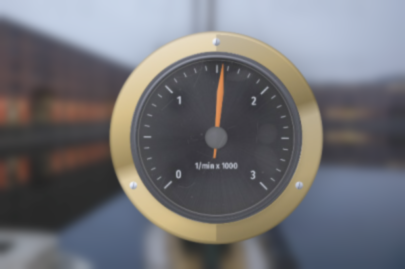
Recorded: 1550,rpm
